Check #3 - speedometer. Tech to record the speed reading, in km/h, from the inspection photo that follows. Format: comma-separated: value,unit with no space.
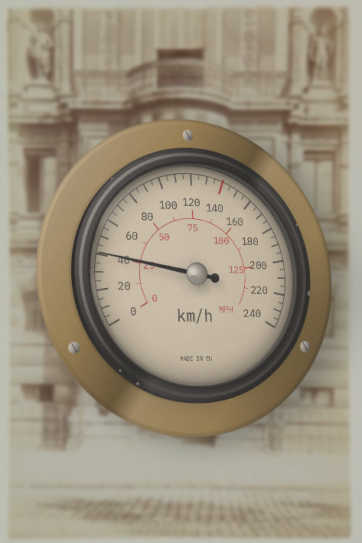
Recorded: 40,km/h
